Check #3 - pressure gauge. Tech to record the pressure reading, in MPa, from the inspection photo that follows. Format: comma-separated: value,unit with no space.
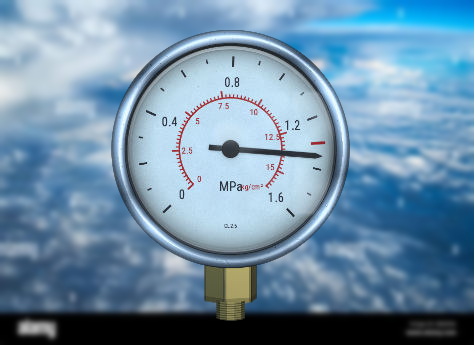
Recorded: 1.35,MPa
